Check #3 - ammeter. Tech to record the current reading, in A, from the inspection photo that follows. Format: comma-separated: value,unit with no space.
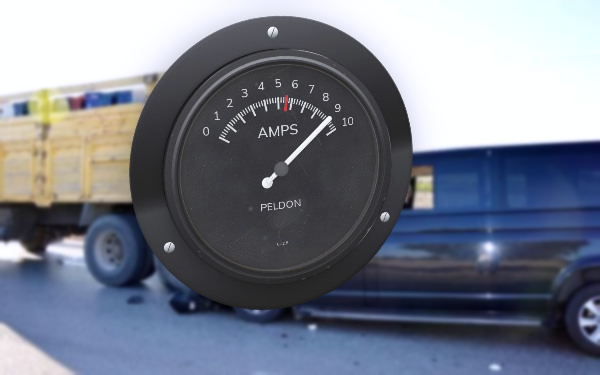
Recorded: 9,A
